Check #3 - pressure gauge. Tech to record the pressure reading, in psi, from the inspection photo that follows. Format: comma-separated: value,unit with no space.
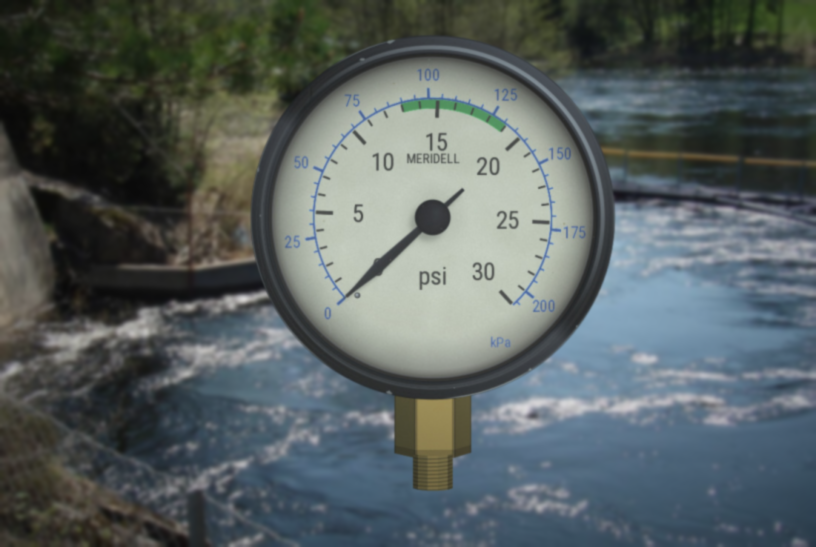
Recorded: 0,psi
